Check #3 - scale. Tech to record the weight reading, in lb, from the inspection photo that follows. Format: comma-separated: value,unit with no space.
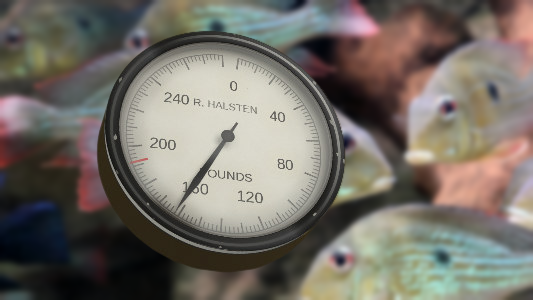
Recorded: 162,lb
